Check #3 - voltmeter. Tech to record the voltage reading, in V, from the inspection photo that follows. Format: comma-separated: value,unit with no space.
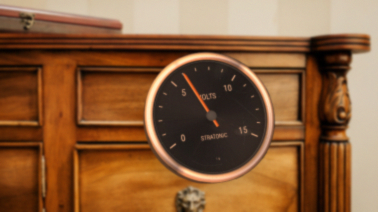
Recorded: 6,V
